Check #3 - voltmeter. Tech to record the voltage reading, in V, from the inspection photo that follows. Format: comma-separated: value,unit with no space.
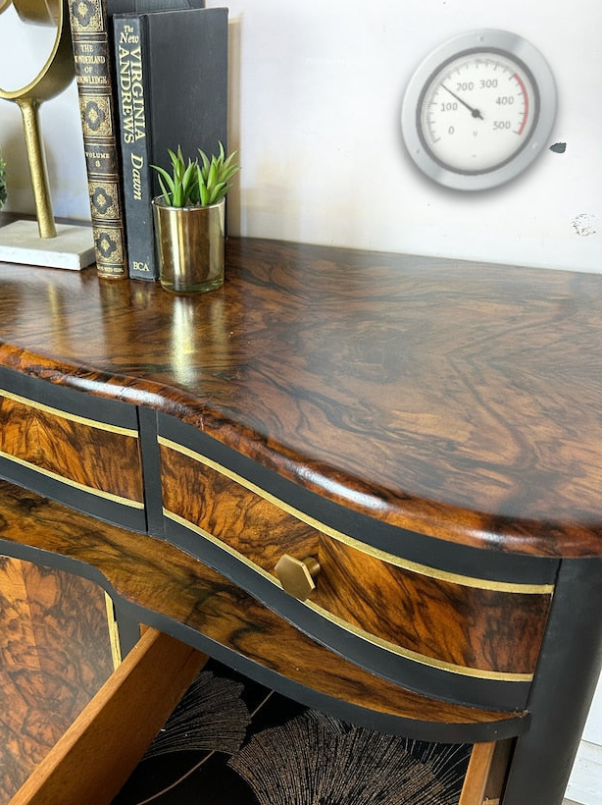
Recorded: 150,V
